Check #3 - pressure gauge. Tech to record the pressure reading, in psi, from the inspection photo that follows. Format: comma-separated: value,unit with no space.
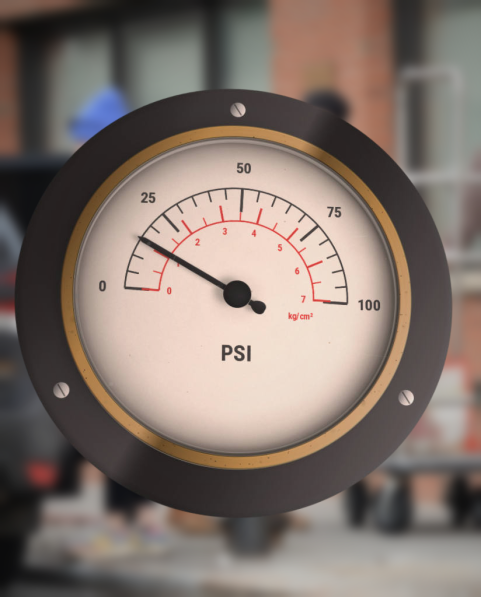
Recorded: 15,psi
